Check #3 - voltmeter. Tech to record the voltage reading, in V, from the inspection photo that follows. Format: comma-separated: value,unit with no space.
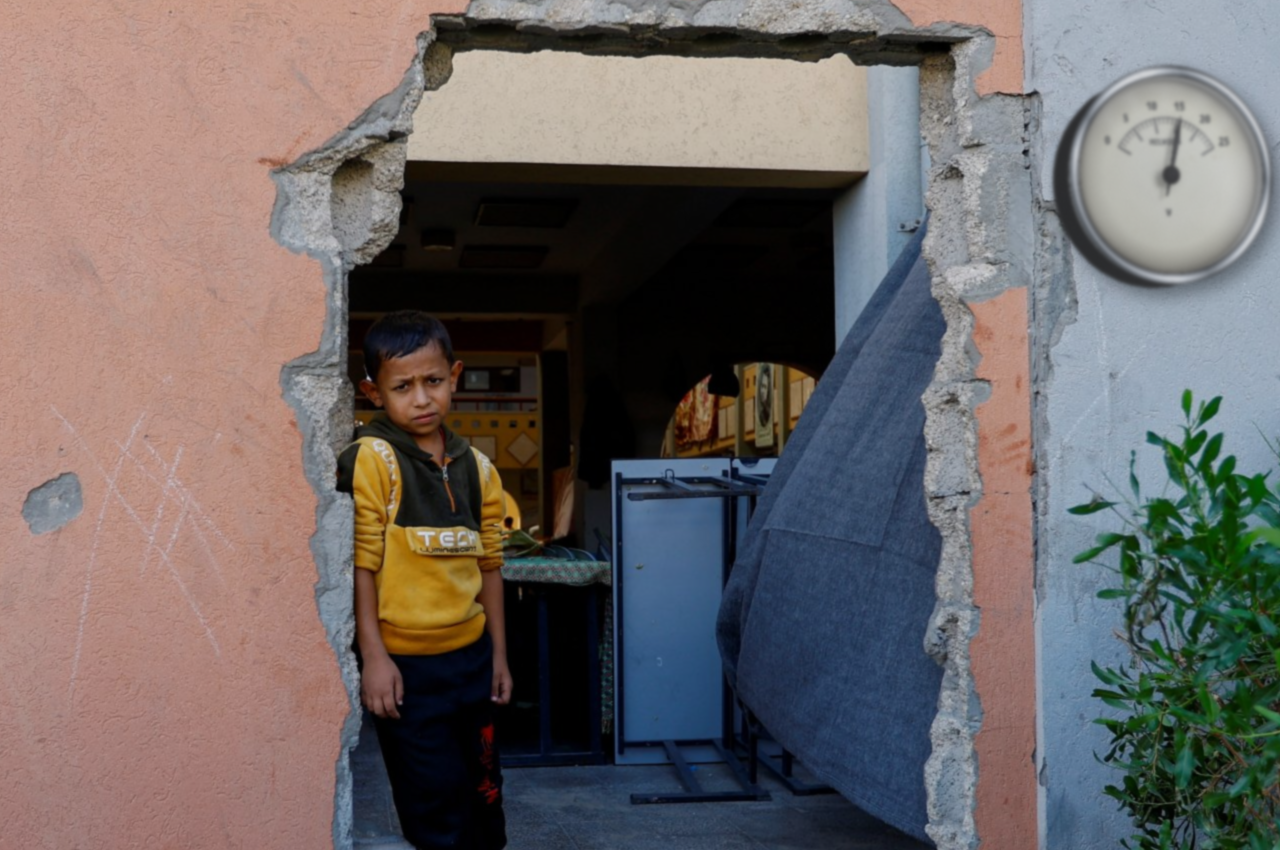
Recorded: 15,V
